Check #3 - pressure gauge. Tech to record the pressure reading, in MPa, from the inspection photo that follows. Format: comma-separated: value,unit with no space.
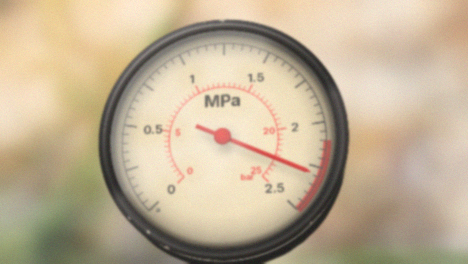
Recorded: 2.3,MPa
